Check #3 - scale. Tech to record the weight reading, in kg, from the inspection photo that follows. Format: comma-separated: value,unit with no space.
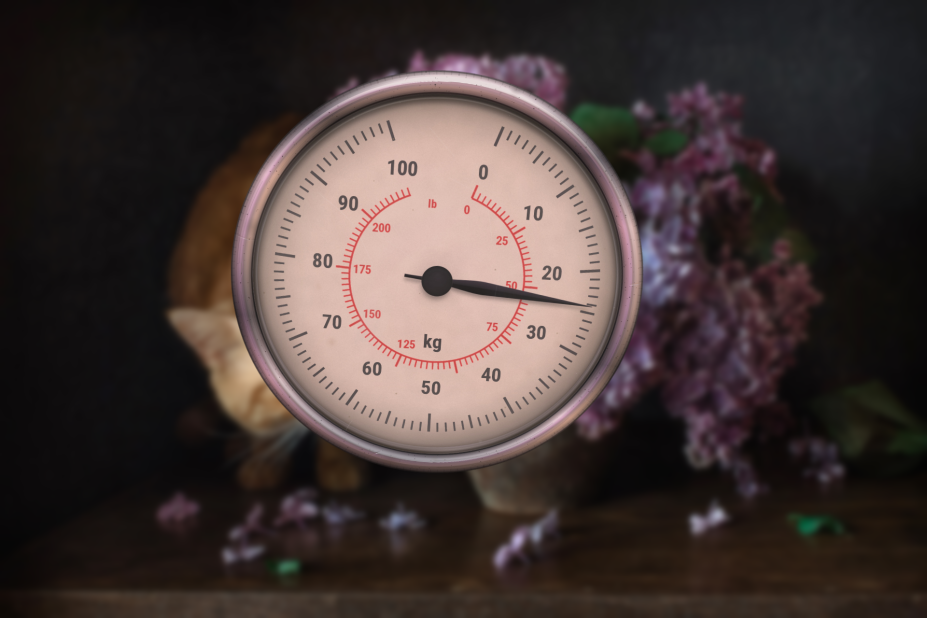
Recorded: 24,kg
